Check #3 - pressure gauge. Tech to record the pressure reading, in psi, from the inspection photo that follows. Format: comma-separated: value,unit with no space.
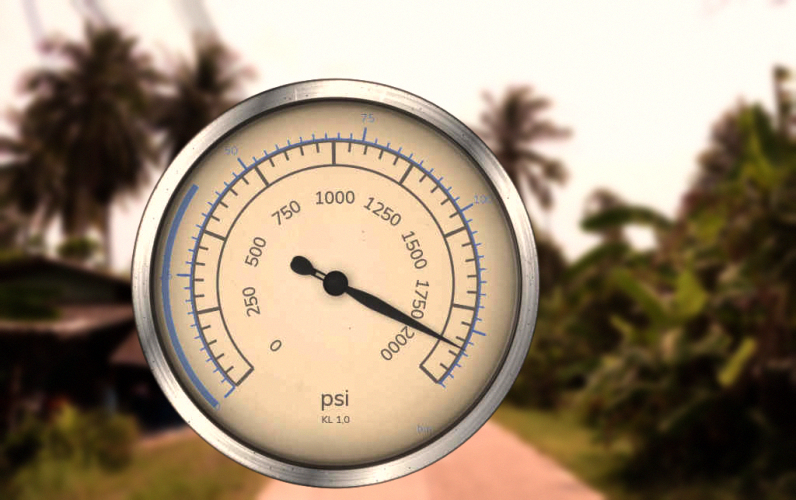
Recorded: 1875,psi
